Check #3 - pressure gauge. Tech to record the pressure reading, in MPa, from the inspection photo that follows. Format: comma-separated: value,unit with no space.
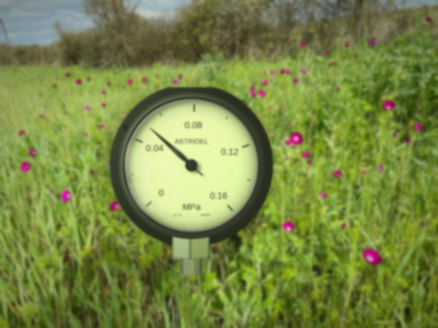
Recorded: 0.05,MPa
